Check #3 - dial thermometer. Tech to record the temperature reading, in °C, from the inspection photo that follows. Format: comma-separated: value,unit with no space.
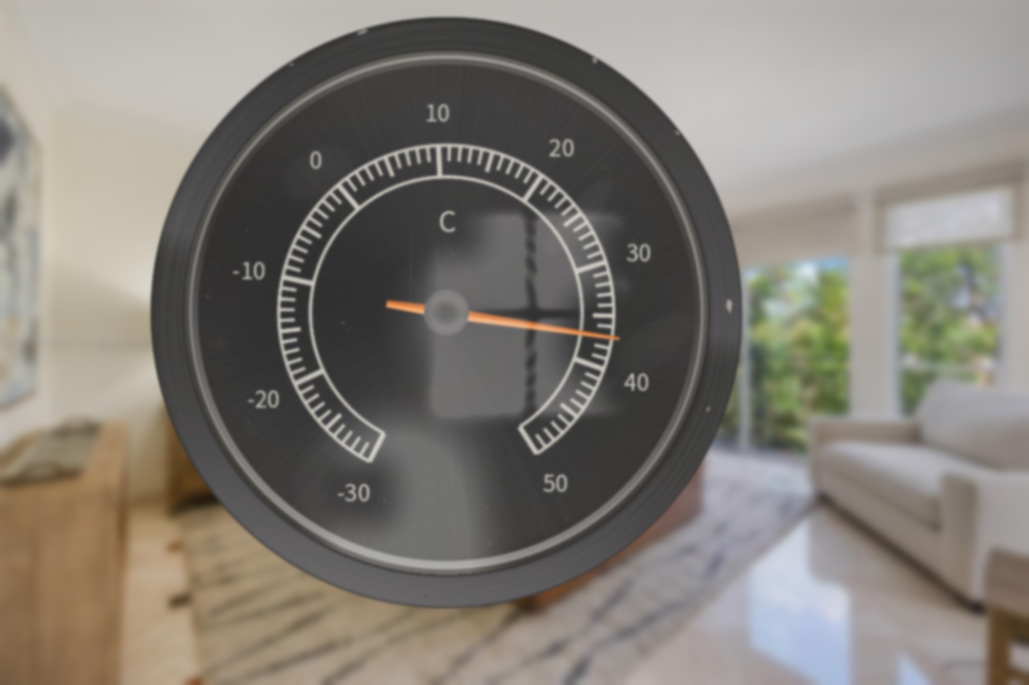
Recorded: 37,°C
